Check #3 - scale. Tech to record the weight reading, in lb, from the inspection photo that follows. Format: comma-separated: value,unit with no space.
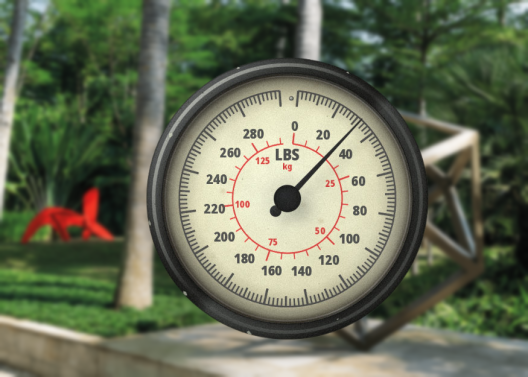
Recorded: 32,lb
